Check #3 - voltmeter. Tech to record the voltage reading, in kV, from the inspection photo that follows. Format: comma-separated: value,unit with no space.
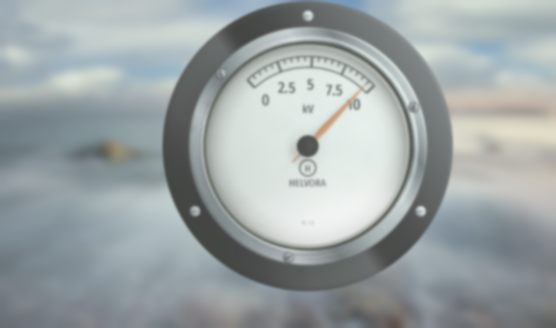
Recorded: 9.5,kV
